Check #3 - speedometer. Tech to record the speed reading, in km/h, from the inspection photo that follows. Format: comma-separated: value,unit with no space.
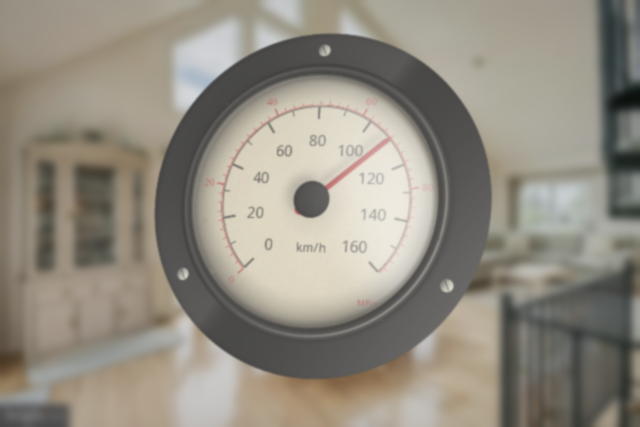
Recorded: 110,km/h
